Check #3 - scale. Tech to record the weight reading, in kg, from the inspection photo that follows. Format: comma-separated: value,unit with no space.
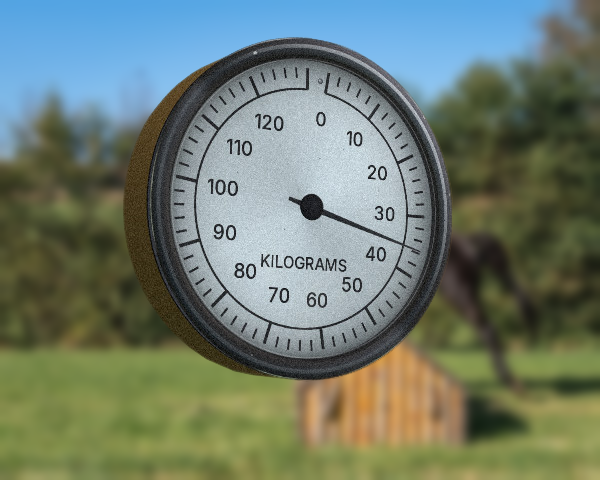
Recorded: 36,kg
